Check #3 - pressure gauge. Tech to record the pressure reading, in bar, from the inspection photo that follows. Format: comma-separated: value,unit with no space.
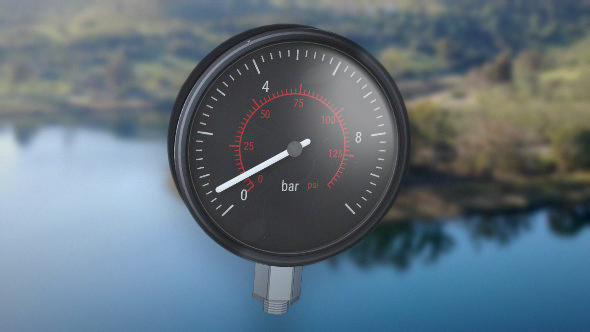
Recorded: 0.6,bar
